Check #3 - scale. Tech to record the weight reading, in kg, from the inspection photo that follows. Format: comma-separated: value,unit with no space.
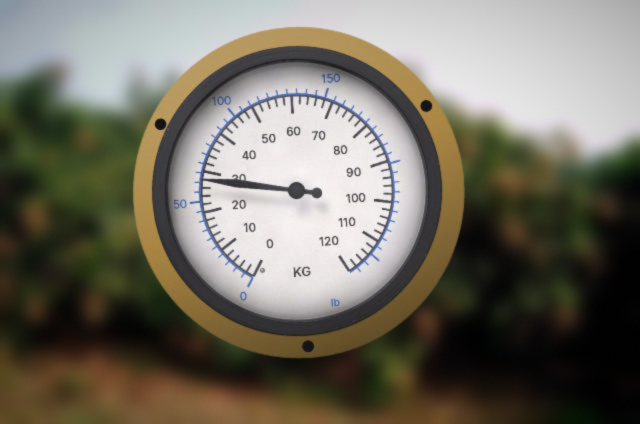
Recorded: 28,kg
